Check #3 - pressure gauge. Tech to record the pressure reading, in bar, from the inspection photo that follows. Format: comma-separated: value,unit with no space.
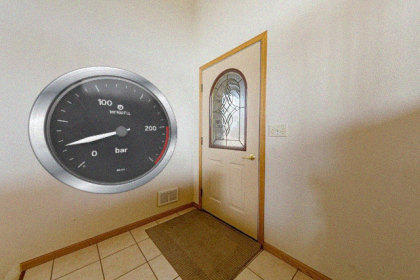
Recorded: 25,bar
